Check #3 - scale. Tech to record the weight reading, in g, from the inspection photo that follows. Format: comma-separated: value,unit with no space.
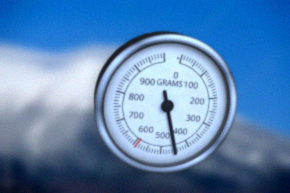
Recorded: 450,g
